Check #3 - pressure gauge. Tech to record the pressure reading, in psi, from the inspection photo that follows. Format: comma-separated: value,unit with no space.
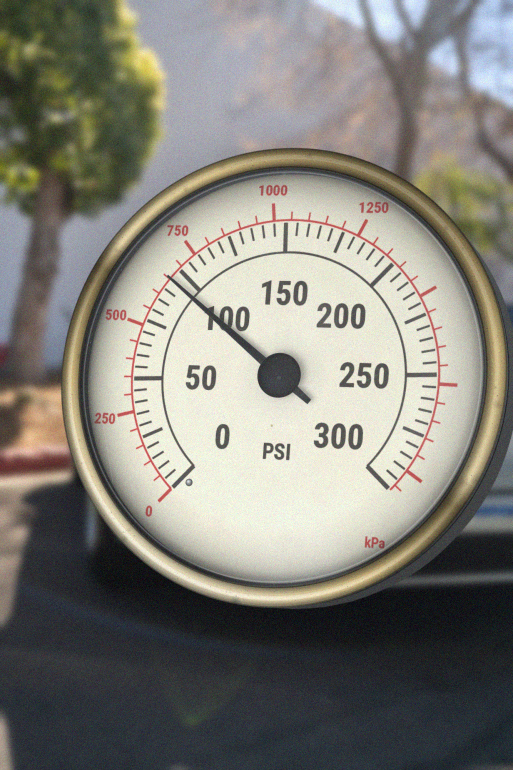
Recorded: 95,psi
